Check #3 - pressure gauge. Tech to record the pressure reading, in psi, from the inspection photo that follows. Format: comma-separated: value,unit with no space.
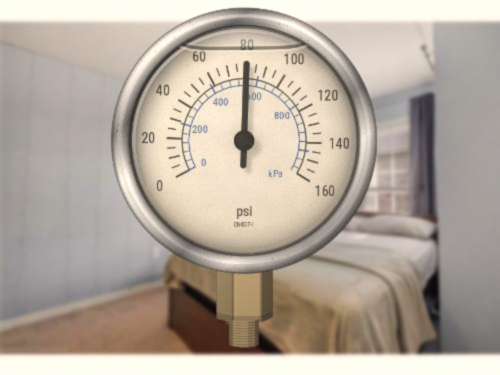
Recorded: 80,psi
